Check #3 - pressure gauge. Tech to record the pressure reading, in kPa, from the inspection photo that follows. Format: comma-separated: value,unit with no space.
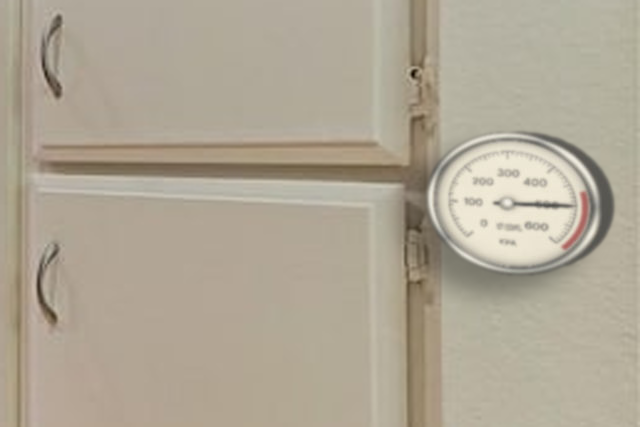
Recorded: 500,kPa
